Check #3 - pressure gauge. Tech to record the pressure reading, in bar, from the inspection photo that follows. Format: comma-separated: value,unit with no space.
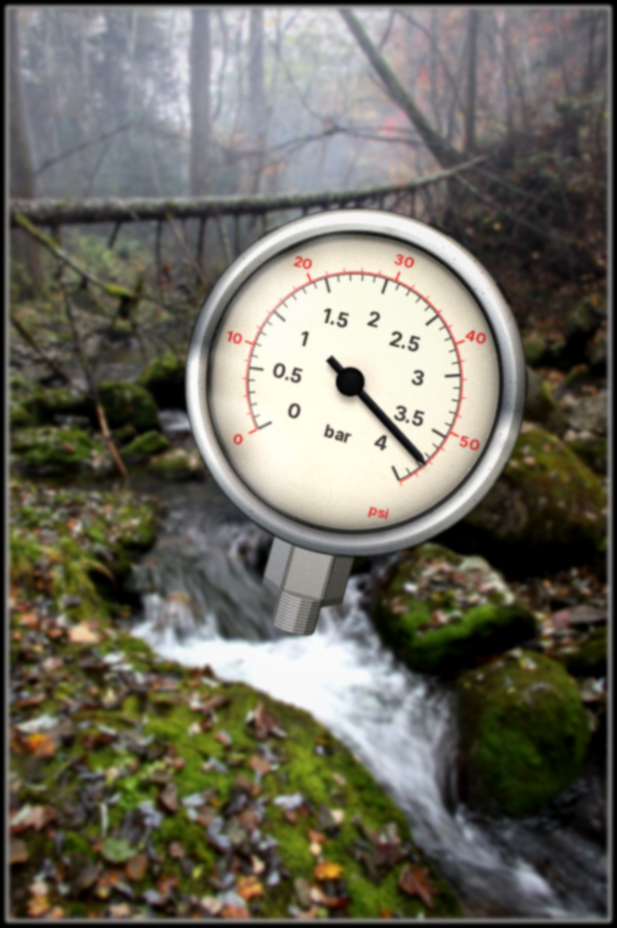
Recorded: 3.75,bar
